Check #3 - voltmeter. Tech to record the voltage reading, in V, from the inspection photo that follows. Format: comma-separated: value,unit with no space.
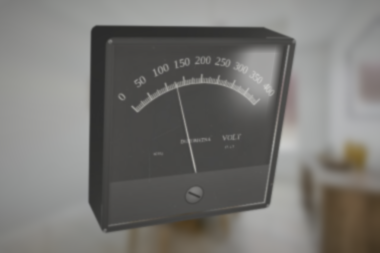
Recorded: 125,V
